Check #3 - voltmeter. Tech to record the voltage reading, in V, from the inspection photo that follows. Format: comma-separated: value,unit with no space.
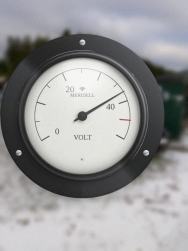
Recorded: 37.5,V
